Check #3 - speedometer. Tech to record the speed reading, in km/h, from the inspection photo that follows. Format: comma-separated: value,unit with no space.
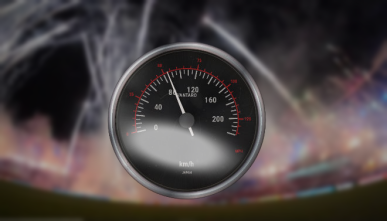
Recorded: 85,km/h
